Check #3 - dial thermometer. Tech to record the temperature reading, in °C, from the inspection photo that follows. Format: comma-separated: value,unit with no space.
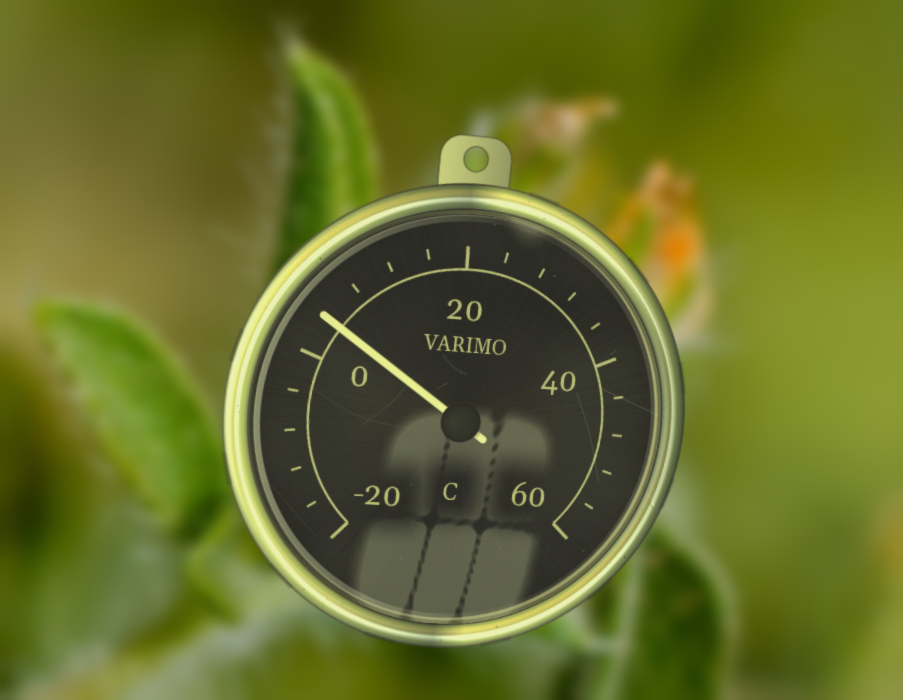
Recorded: 4,°C
